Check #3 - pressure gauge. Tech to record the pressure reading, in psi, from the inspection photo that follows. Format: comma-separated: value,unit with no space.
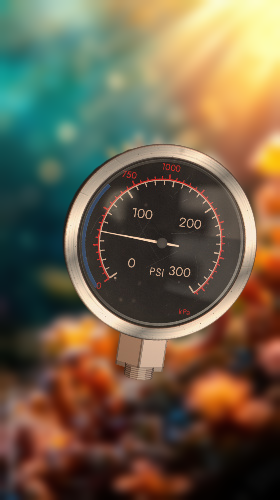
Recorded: 50,psi
